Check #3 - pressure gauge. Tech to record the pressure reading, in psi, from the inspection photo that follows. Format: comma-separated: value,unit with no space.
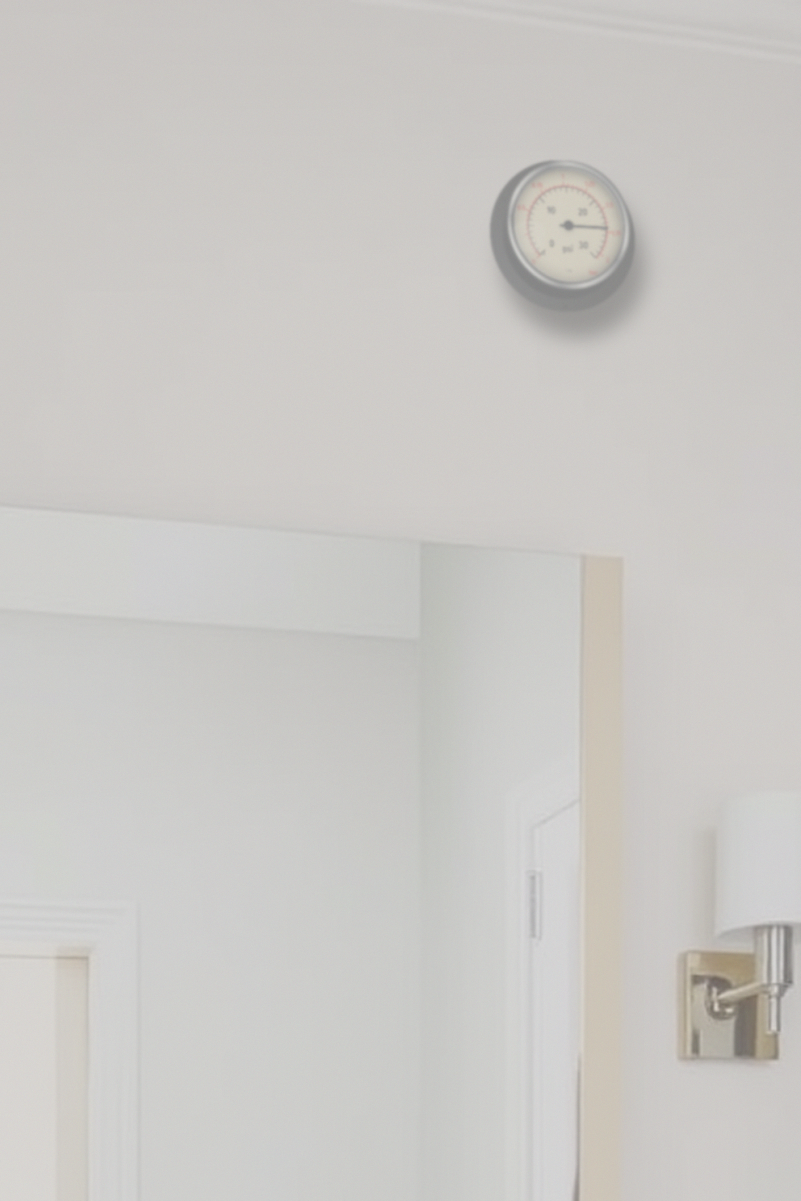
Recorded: 25,psi
